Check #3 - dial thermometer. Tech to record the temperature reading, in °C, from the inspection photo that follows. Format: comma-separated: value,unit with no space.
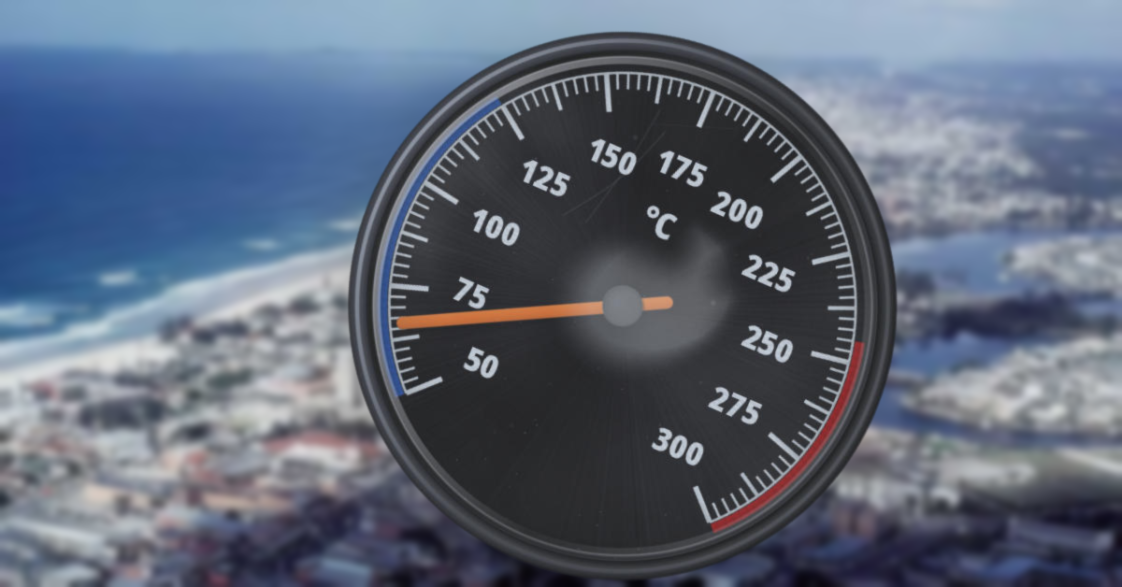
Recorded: 66.25,°C
